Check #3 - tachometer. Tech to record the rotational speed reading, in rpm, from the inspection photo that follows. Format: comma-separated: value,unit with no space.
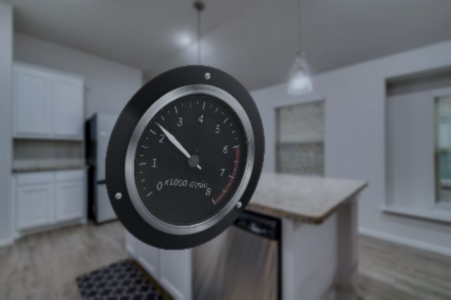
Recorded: 2250,rpm
